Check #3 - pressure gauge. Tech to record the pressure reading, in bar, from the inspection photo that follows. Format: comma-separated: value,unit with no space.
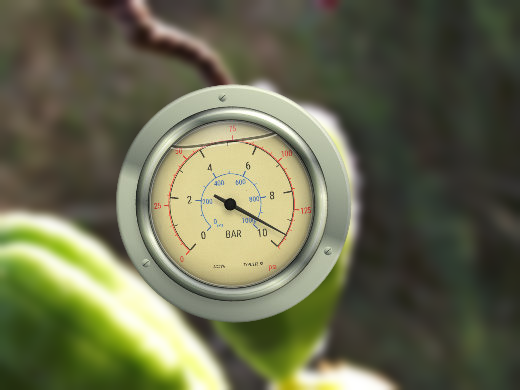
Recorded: 9.5,bar
